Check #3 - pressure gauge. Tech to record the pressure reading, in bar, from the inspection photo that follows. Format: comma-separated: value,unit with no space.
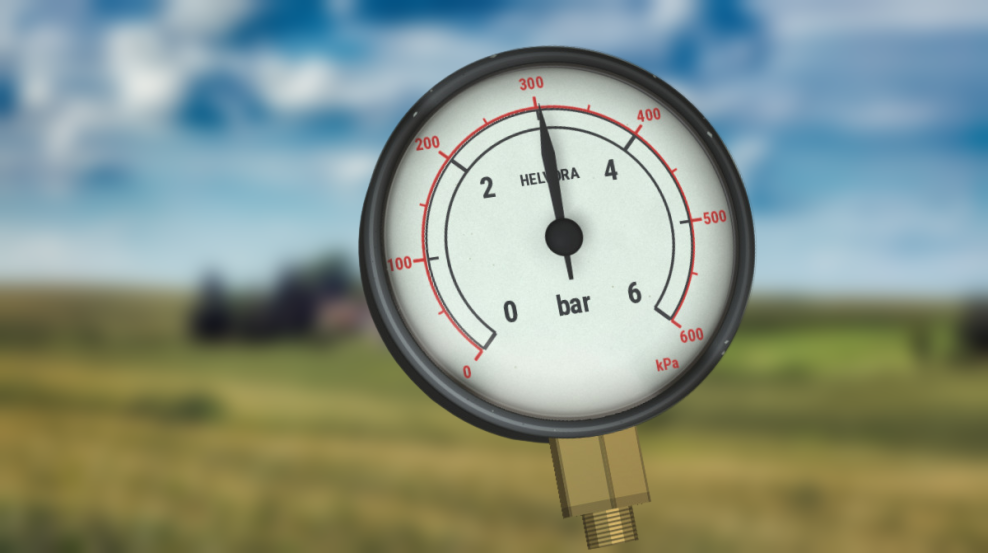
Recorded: 3,bar
